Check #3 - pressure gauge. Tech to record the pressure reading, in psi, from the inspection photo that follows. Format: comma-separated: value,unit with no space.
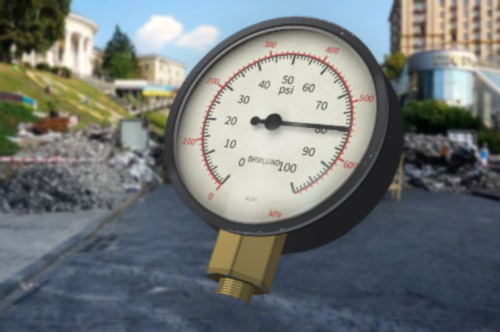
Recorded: 80,psi
